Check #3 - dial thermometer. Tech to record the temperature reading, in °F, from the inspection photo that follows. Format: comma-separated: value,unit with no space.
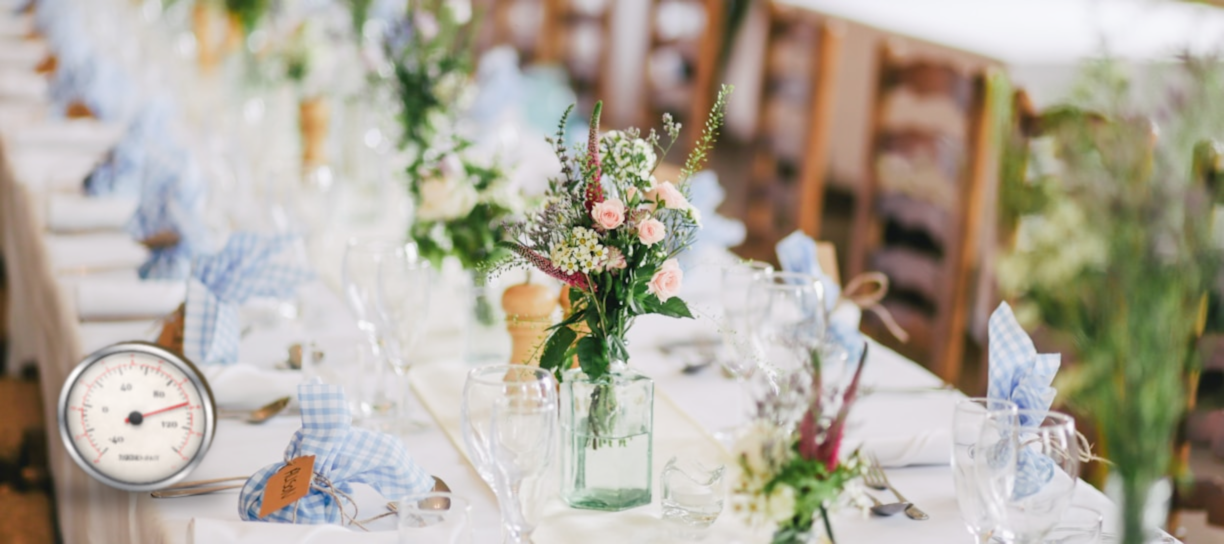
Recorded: 100,°F
